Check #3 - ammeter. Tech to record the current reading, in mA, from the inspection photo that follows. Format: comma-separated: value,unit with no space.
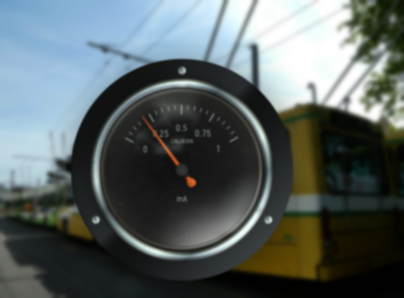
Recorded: 0.2,mA
